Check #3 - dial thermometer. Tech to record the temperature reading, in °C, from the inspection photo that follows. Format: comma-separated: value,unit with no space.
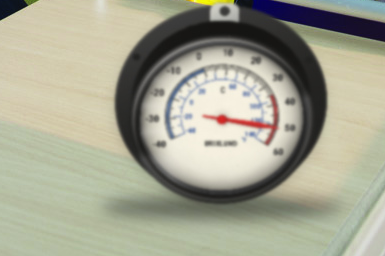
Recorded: 50,°C
